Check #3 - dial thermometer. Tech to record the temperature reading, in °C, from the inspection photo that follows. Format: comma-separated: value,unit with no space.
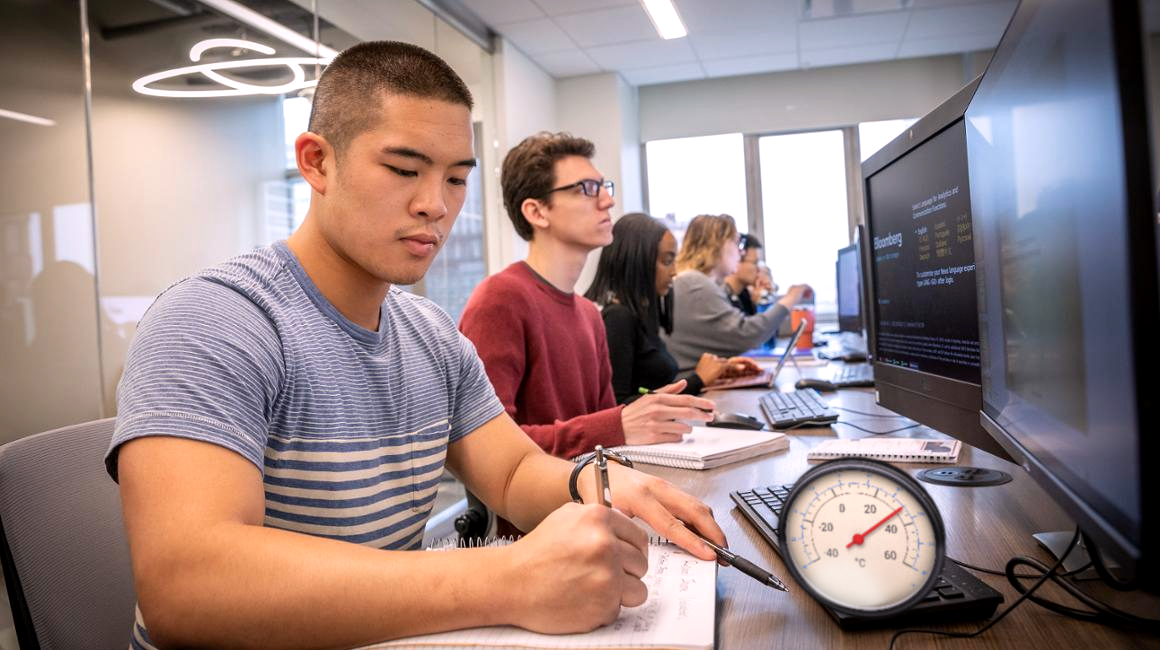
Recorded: 32,°C
